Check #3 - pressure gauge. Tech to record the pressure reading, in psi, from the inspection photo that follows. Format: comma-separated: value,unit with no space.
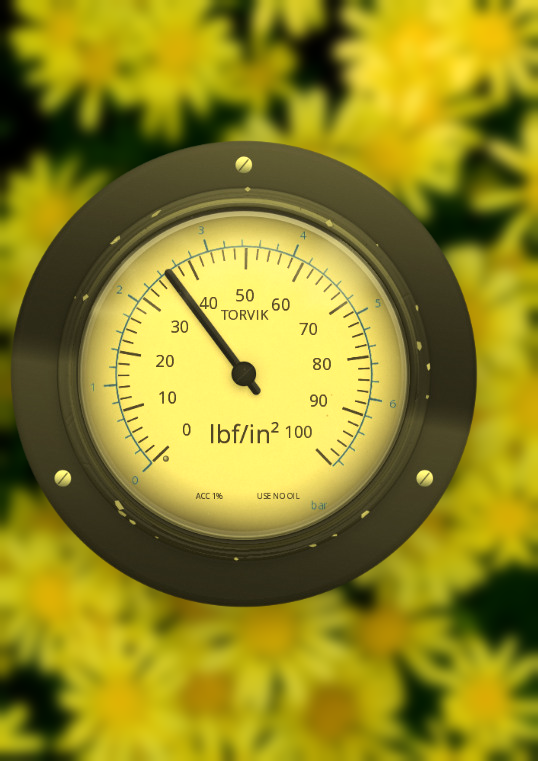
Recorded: 36,psi
